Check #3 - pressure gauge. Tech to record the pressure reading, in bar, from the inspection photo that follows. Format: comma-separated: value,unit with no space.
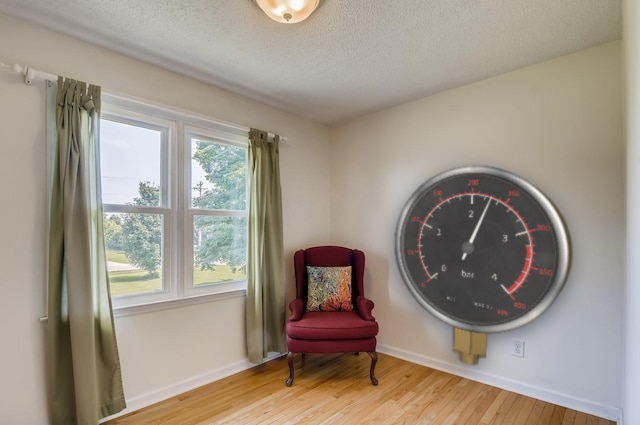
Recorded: 2.3,bar
